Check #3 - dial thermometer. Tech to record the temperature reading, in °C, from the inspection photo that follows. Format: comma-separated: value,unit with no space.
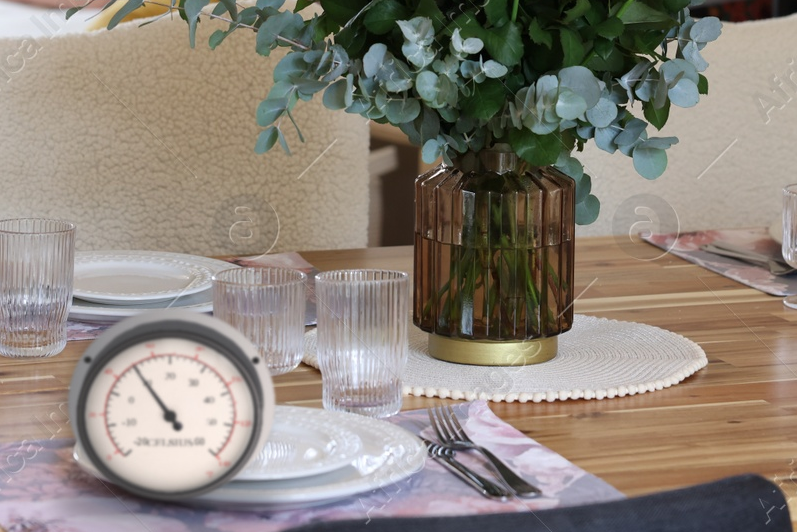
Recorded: 10,°C
